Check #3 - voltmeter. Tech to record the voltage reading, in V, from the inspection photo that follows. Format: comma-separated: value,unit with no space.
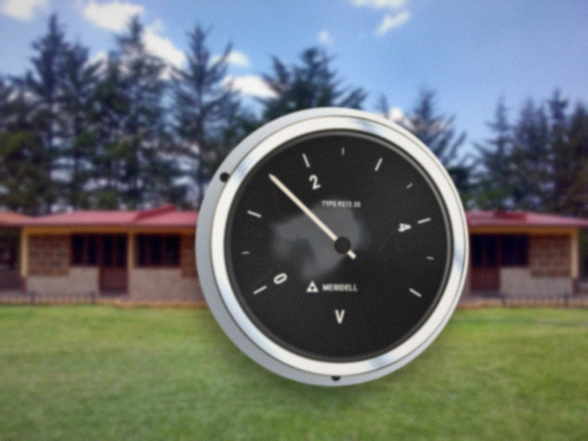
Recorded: 1.5,V
